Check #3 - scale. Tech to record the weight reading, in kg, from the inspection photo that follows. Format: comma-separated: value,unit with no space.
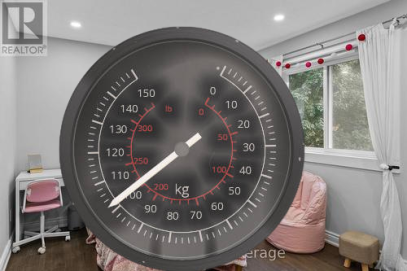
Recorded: 102,kg
